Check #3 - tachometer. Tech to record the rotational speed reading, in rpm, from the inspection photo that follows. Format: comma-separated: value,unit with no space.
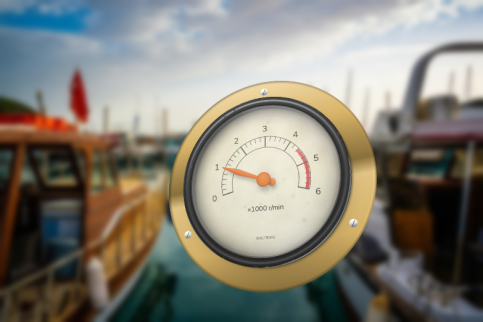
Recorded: 1000,rpm
